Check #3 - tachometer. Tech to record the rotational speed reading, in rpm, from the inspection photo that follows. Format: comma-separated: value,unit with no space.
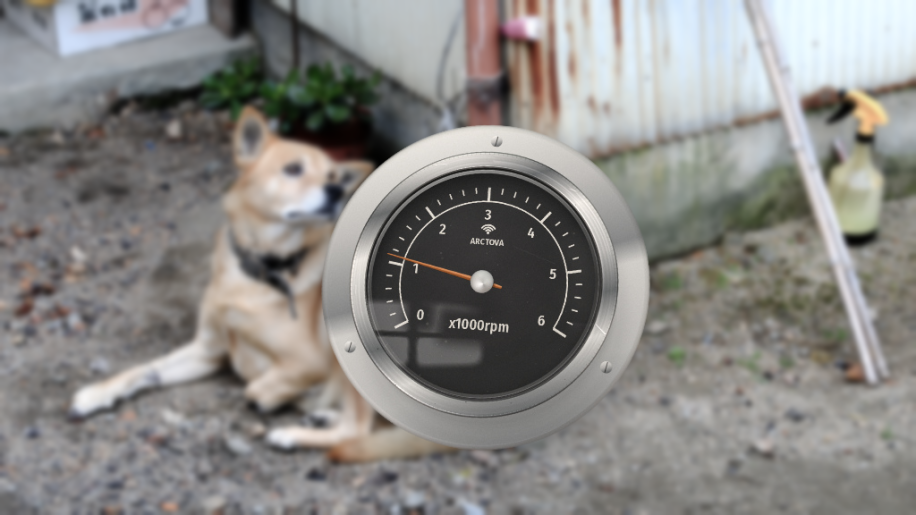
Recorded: 1100,rpm
